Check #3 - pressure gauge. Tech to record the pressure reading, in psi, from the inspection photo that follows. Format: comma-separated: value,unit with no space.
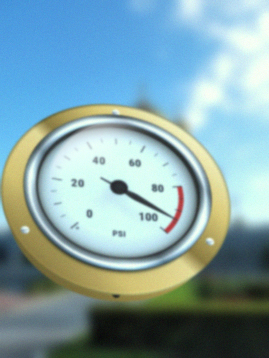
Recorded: 95,psi
